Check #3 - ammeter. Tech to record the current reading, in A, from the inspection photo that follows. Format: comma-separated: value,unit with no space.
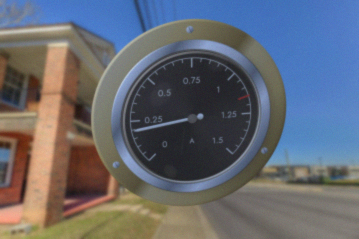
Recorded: 0.2,A
